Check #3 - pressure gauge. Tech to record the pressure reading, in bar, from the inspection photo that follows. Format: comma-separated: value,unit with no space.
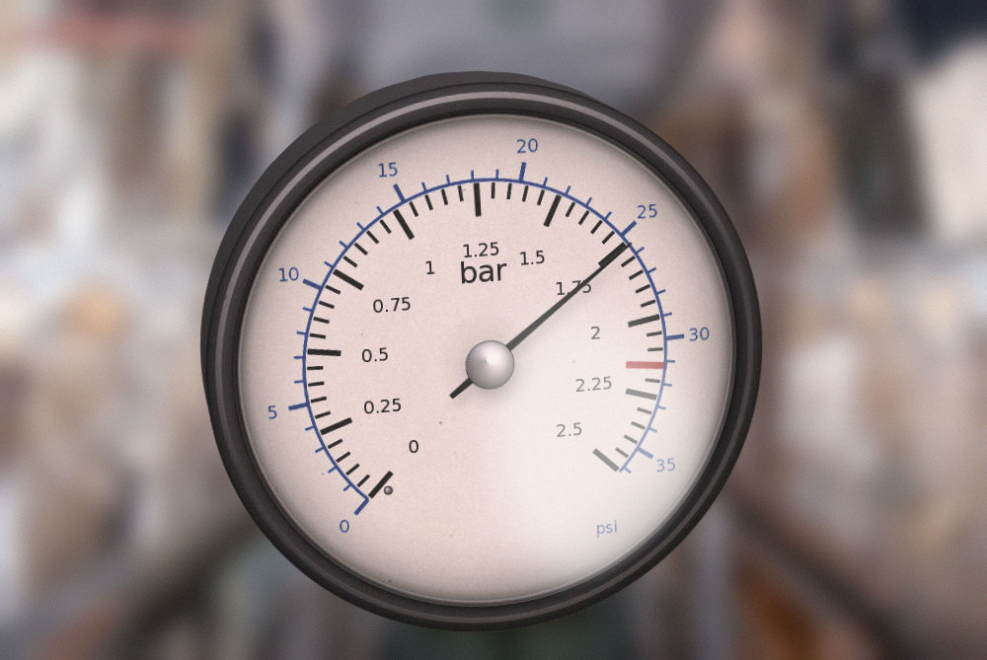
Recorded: 1.75,bar
